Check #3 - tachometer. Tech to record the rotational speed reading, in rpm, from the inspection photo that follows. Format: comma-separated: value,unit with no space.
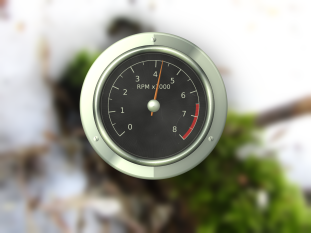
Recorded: 4250,rpm
